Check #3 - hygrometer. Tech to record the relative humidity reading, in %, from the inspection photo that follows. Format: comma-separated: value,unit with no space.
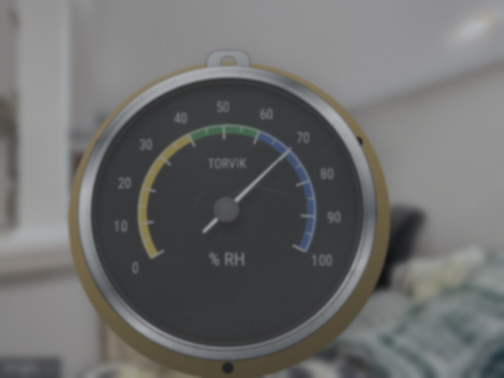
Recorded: 70,%
